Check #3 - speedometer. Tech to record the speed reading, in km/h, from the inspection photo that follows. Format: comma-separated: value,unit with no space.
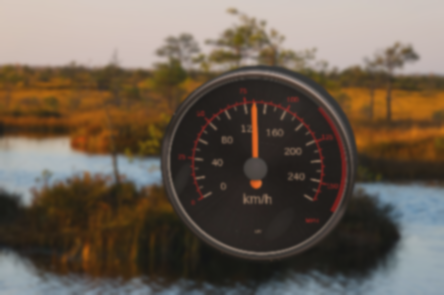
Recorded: 130,km/h
